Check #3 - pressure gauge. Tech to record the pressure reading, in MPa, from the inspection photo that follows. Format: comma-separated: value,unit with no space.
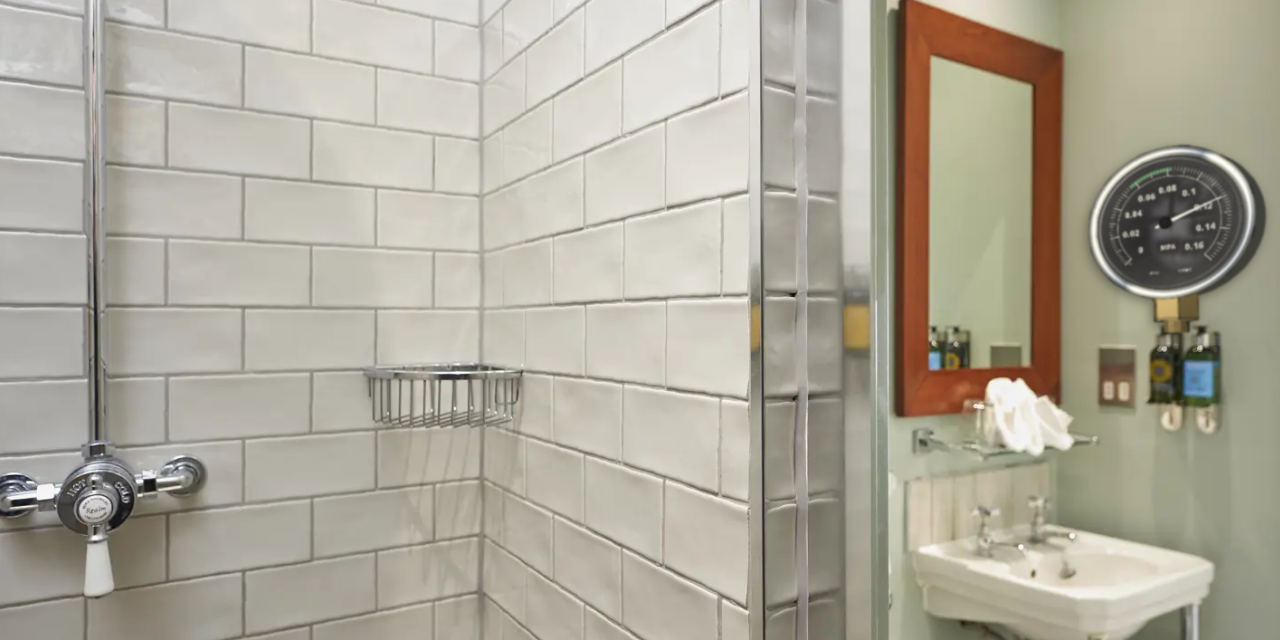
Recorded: 0.12,MPa
